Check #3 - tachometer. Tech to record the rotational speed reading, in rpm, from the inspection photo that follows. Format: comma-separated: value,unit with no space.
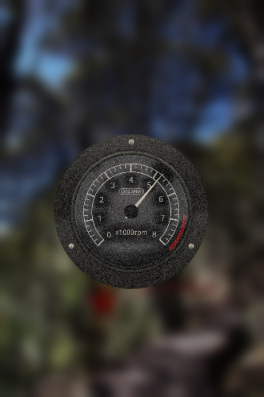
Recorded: 5200,rpm
